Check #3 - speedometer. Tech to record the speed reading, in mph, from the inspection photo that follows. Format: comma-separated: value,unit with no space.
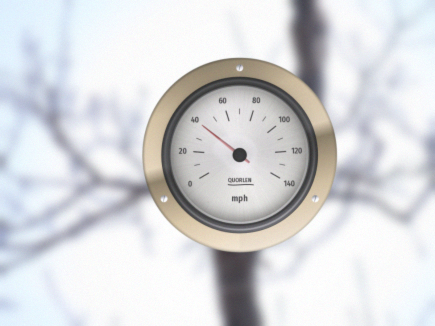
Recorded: 40,mph
